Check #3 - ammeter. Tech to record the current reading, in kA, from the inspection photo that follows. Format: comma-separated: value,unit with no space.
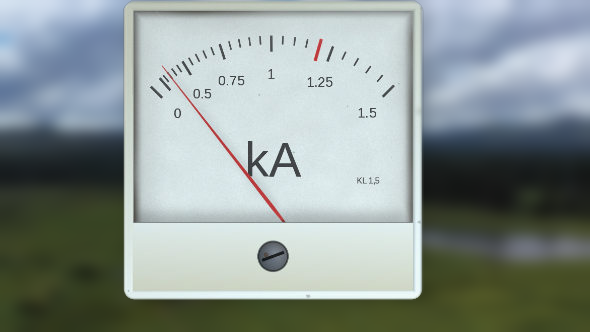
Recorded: 0.35,kA
